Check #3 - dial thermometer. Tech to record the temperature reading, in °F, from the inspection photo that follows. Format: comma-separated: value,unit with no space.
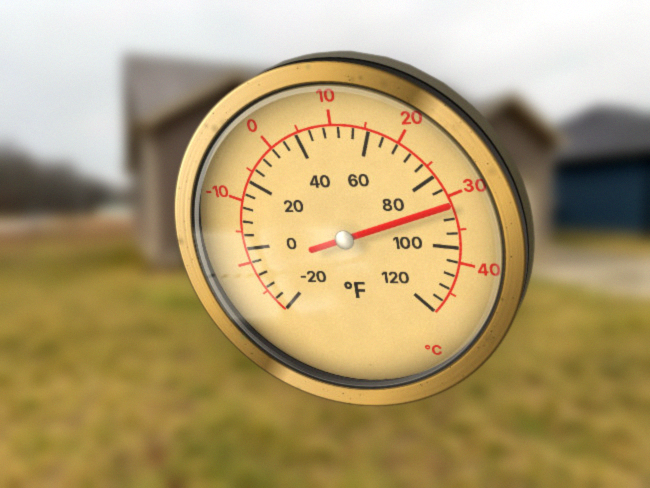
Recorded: 88,°F
